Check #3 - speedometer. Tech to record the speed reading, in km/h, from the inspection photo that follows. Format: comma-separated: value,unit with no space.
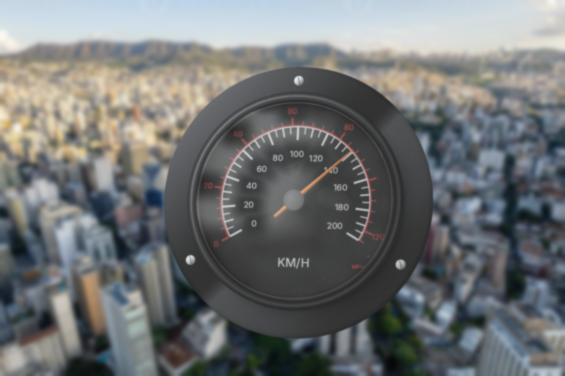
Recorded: 140,km/h
